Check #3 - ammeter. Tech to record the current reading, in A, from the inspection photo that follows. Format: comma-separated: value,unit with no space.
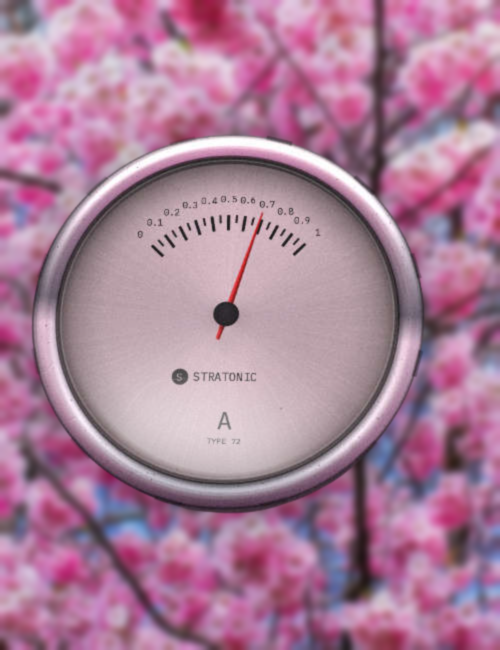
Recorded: 0.7,A
